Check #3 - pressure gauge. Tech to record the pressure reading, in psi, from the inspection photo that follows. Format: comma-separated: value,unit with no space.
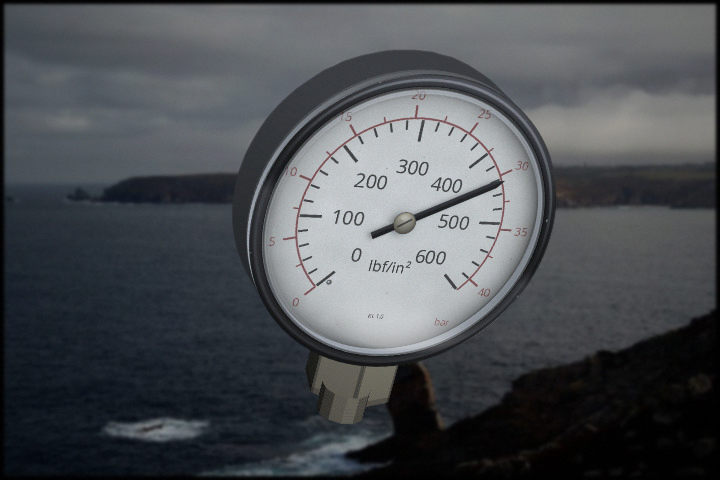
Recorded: 440,psi
